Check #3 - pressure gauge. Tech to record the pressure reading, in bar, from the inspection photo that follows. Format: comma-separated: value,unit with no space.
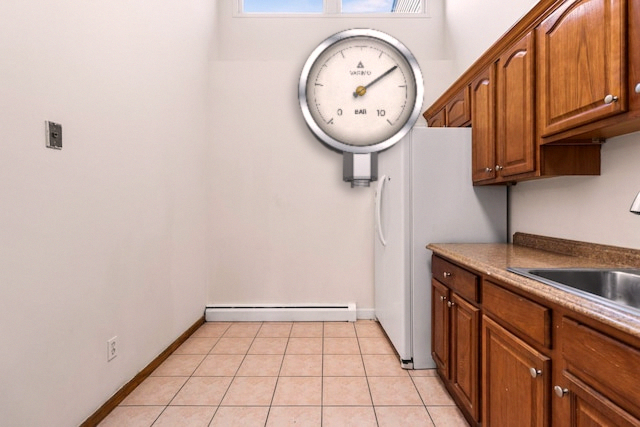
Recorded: 7,bar
